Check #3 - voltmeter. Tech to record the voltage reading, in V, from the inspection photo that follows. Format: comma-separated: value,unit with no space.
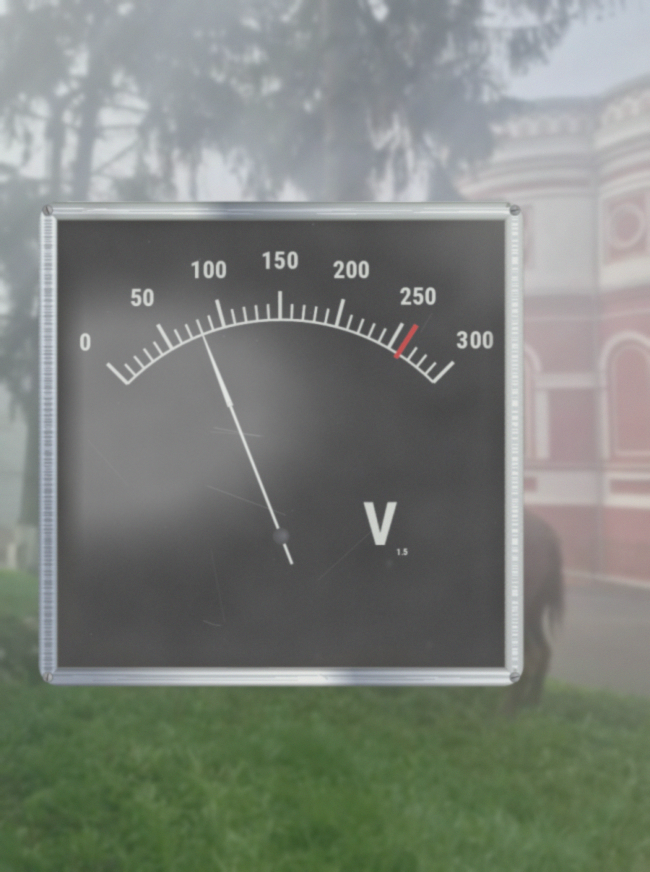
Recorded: 80,V
